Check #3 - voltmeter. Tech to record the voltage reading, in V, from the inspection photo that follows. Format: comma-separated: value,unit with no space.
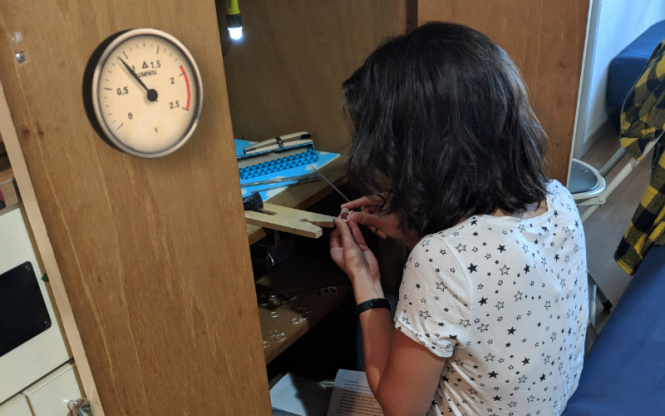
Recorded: 0.9,V
